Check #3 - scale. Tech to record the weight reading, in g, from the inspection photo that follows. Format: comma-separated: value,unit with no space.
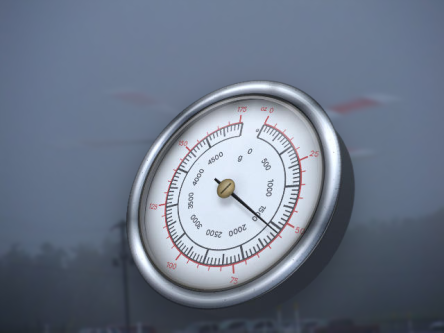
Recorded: 1550,g
